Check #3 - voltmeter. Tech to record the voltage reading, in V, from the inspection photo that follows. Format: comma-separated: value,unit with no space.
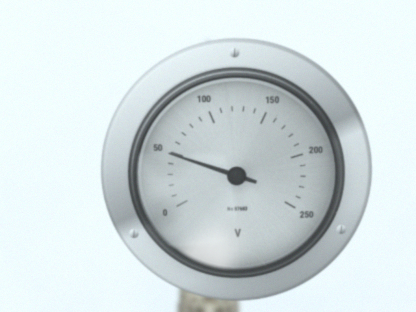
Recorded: 50,V
